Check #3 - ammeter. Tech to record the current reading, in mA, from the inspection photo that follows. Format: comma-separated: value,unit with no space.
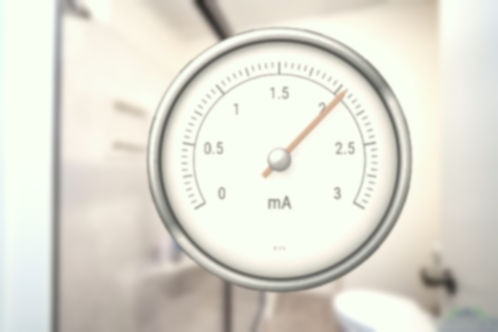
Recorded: 2.05,mA
